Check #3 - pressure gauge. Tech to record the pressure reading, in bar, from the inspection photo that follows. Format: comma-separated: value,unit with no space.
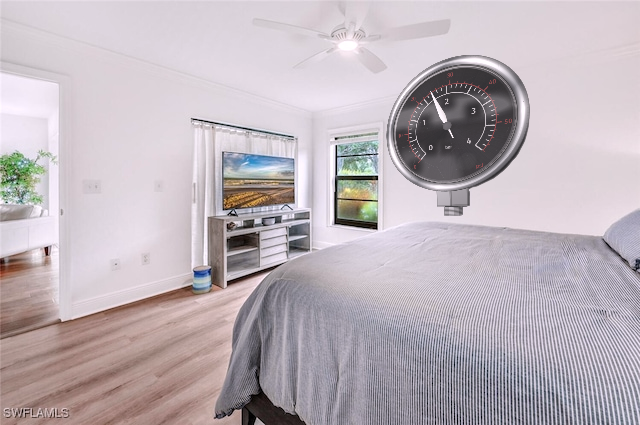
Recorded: 1.7,bar
